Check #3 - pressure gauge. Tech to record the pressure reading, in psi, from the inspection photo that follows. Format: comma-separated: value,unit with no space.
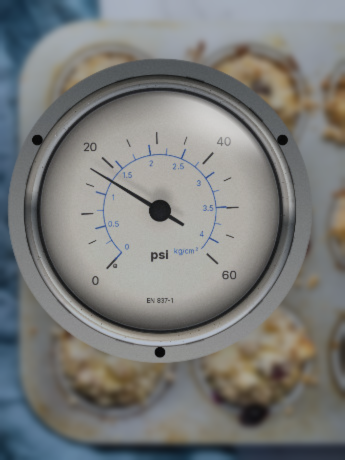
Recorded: 17.5,psi
